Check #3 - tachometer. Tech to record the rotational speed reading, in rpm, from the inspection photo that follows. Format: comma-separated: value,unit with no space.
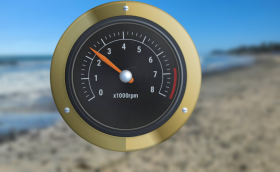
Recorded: 2400,rpm
